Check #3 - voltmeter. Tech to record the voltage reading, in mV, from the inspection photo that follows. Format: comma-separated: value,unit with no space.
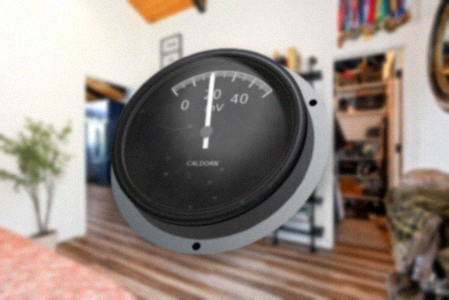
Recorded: 20,mV
